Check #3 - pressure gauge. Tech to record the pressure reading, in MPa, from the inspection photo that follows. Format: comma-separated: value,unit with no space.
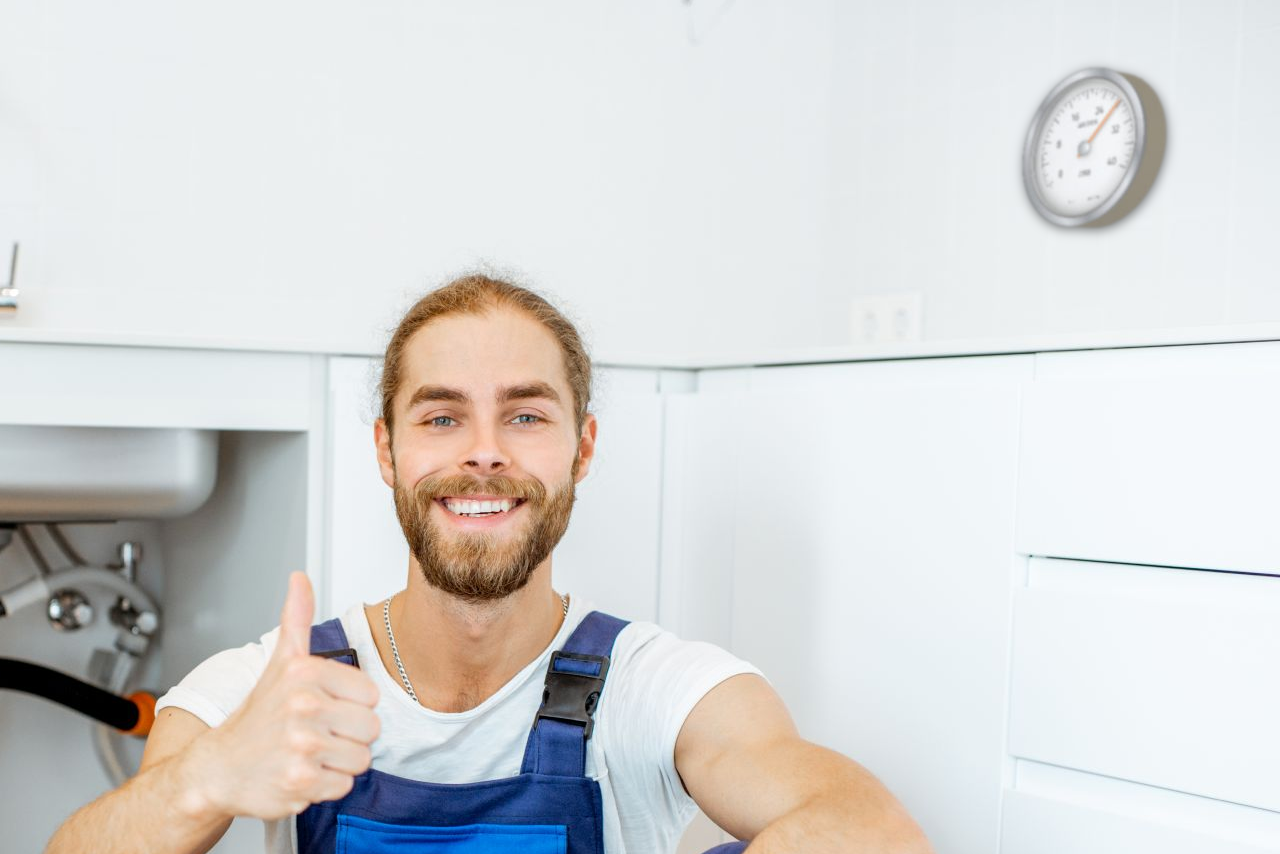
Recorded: 28,MPa
